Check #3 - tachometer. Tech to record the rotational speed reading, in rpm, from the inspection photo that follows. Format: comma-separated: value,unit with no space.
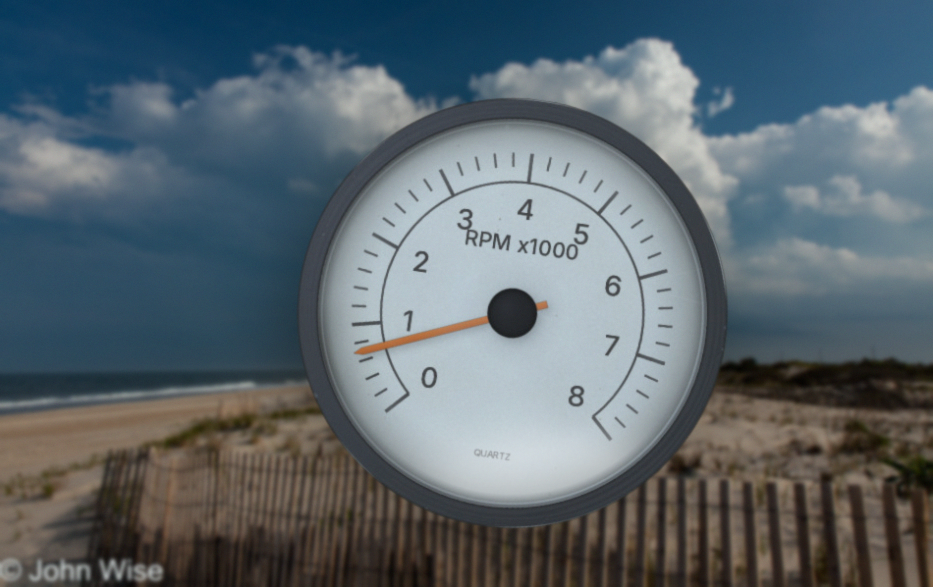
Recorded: 700,rpm
